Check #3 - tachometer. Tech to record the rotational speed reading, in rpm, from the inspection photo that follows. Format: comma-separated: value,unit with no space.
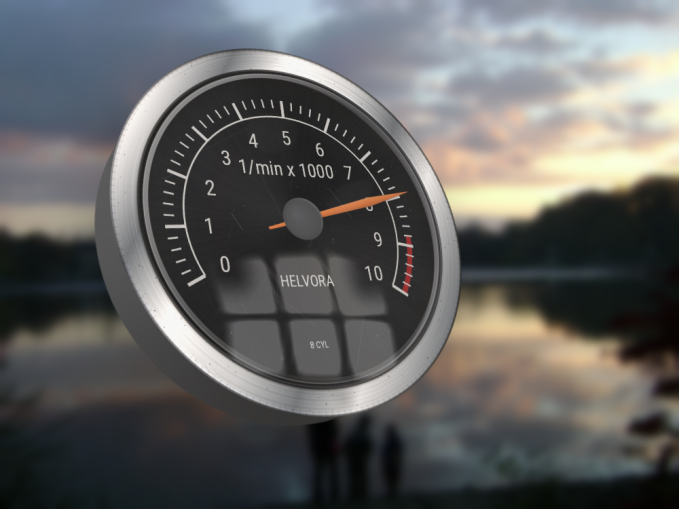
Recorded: 8000,rpm
